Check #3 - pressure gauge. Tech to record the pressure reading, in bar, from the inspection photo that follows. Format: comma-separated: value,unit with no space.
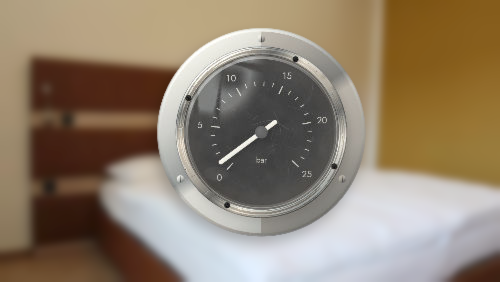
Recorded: 1,bar
